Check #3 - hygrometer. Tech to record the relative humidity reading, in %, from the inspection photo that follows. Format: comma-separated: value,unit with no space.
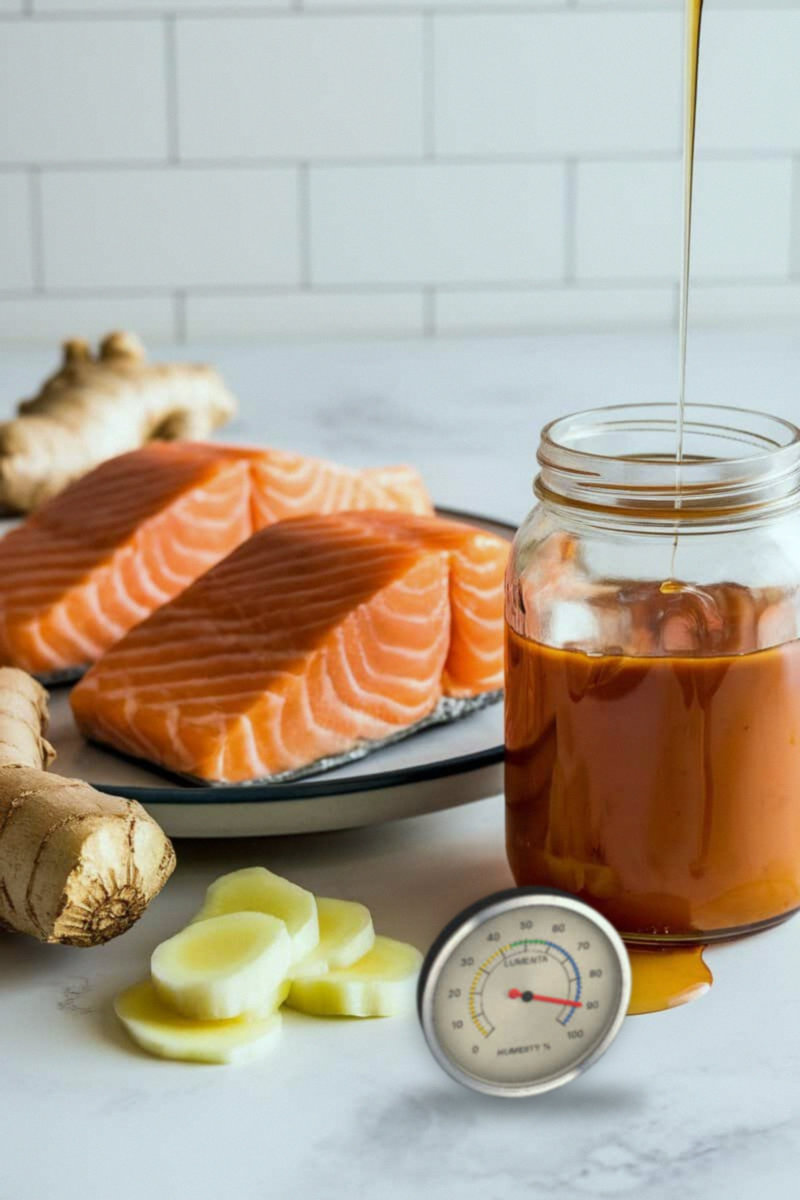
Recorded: 90,%
